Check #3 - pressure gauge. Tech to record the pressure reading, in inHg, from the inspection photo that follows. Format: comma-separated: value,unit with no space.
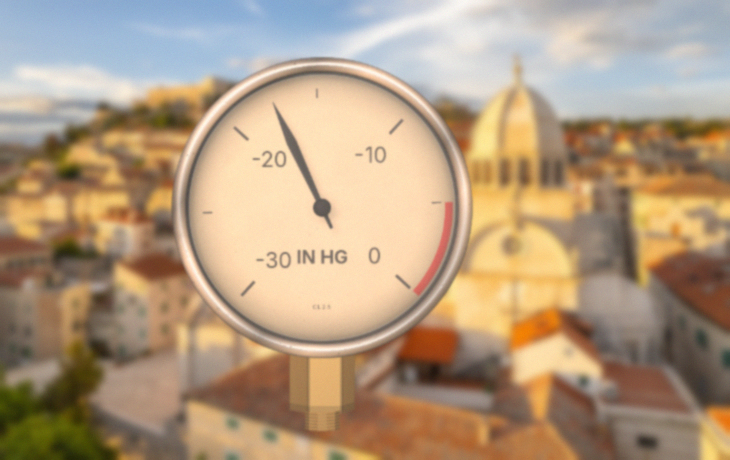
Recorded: -17.5,inHg
